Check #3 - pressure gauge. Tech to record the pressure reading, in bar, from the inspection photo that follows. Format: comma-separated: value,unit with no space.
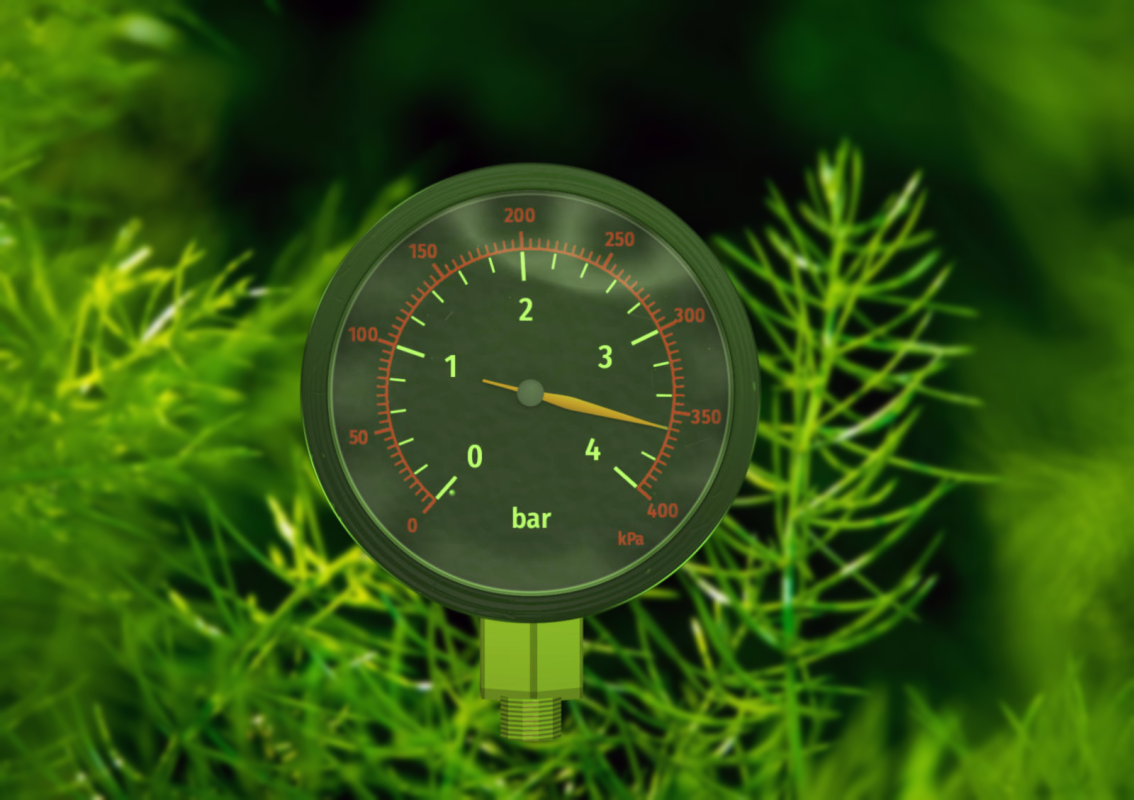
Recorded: 3.6,bar
